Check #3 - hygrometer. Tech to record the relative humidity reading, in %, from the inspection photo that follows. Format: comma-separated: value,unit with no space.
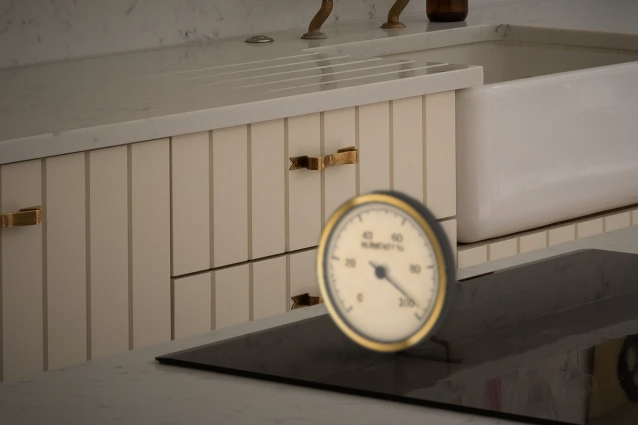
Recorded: 96,%
